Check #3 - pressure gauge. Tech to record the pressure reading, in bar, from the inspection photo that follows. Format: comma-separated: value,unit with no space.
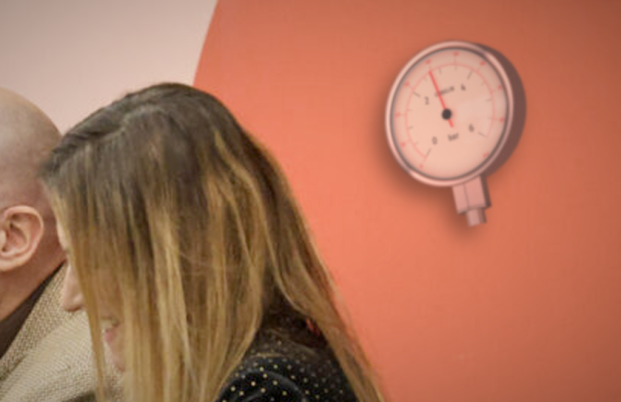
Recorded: 2.75,bar
